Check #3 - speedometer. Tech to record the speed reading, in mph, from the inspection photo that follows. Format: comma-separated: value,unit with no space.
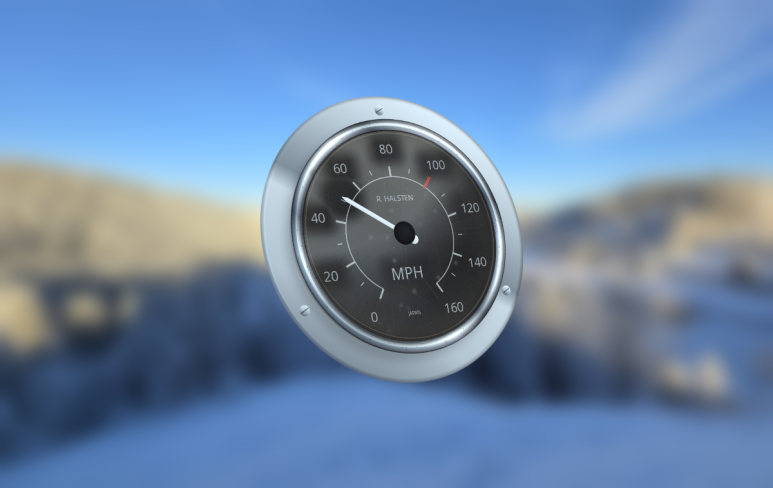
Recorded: 50,mph
